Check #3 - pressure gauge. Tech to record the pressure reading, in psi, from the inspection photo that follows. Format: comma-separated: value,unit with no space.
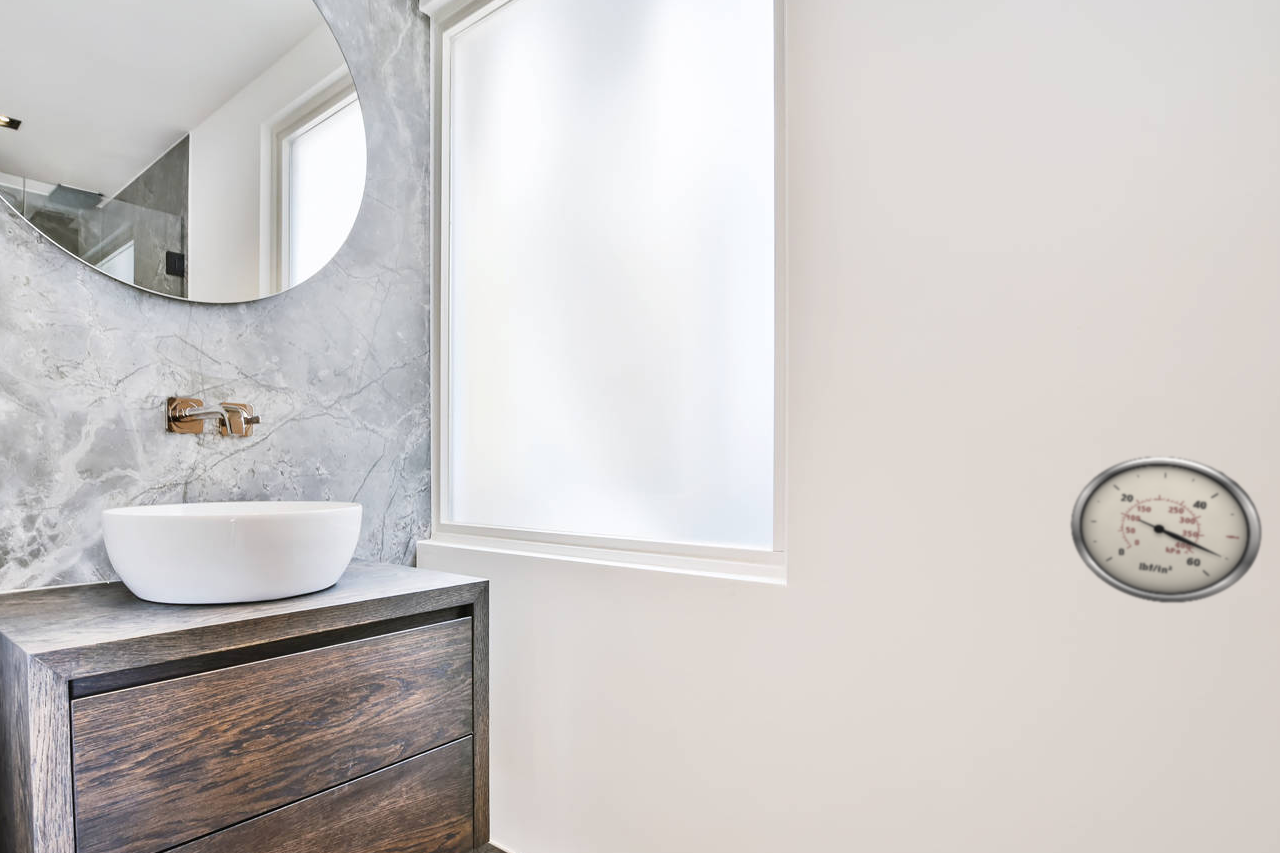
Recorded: 55,psi
